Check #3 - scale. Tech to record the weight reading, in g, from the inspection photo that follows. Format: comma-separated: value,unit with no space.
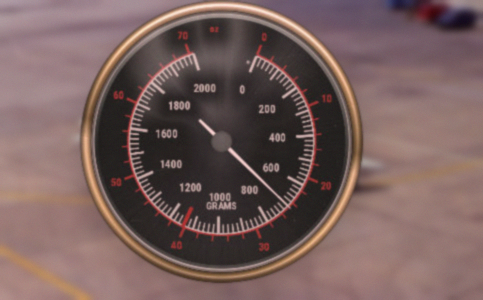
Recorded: 700,g
